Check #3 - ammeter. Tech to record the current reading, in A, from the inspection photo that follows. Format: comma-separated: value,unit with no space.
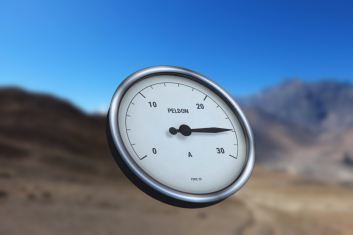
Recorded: 26,A
